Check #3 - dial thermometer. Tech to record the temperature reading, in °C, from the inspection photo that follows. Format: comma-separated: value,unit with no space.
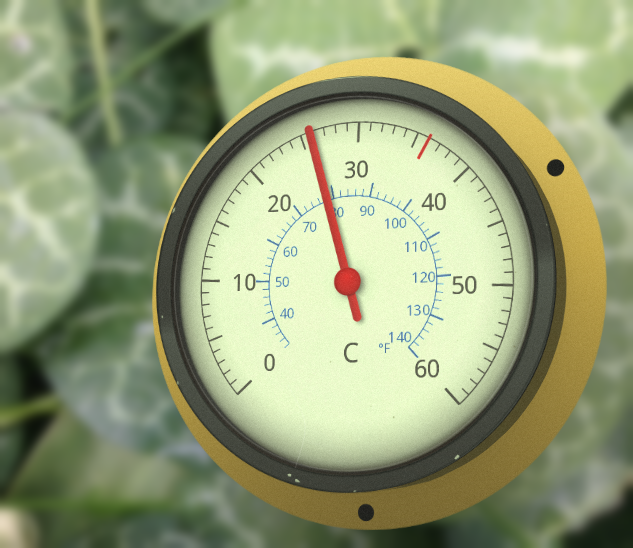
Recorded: 26,°C
